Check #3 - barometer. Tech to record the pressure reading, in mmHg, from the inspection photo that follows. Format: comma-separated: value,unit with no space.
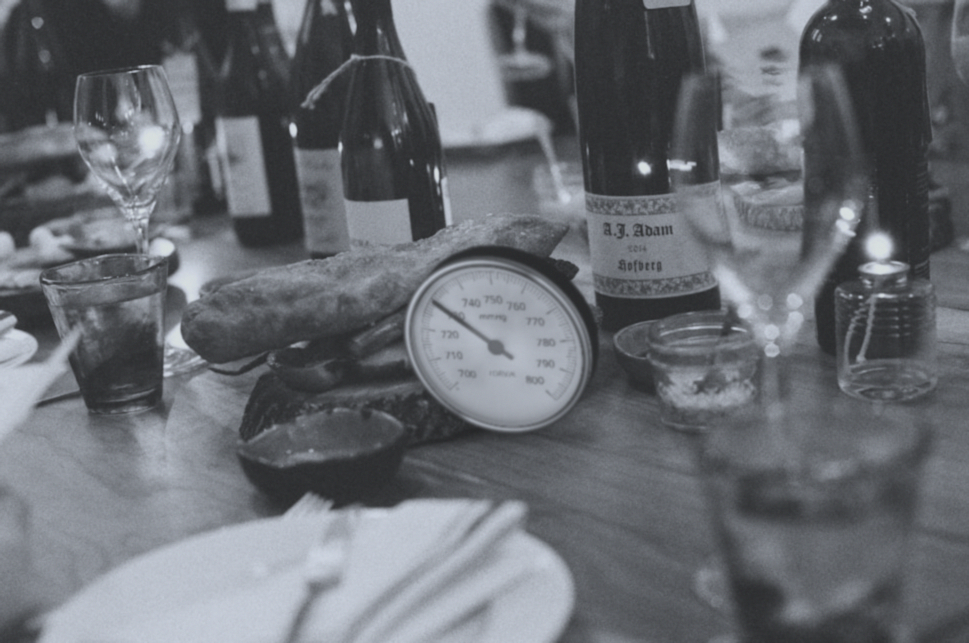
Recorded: 730,mmHg
